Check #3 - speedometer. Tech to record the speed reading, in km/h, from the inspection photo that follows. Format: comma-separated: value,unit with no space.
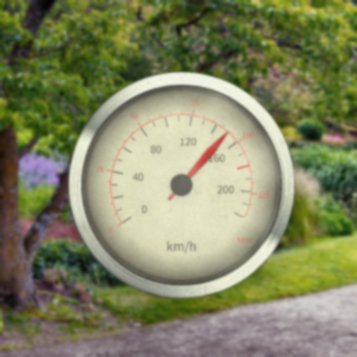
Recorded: 150,km/h
